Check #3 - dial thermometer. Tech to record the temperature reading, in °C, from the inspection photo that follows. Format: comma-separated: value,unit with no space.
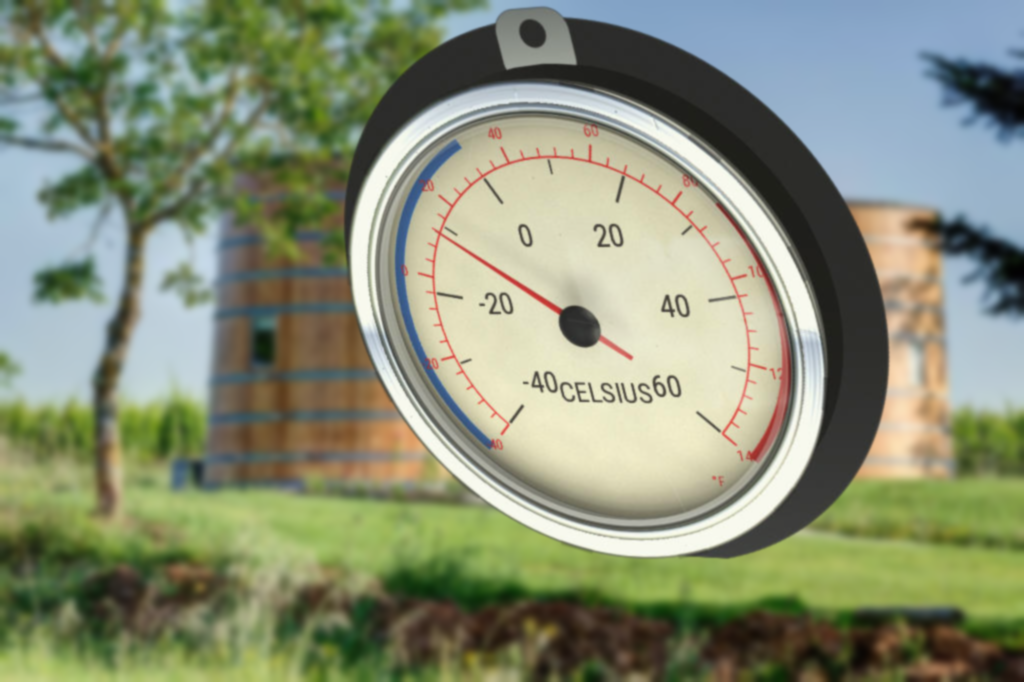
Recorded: -10,°C
